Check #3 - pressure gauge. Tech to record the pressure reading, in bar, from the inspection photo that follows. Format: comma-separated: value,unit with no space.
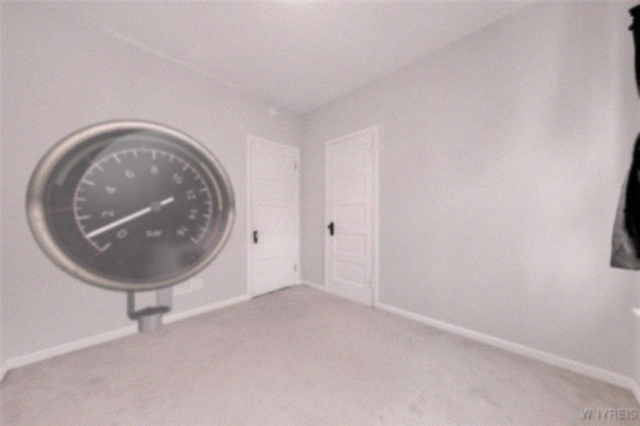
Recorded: 1,bar
